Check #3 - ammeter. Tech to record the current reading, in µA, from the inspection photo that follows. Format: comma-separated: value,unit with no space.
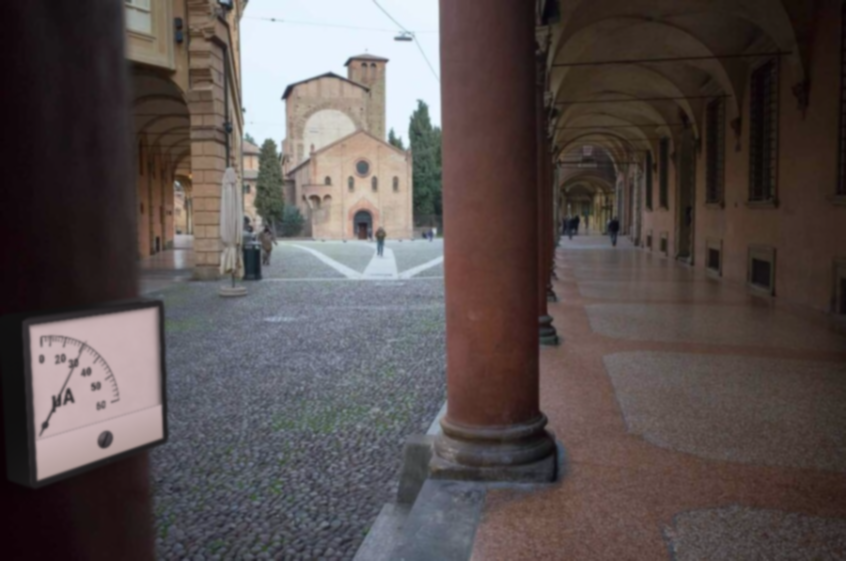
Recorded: 30,µA
